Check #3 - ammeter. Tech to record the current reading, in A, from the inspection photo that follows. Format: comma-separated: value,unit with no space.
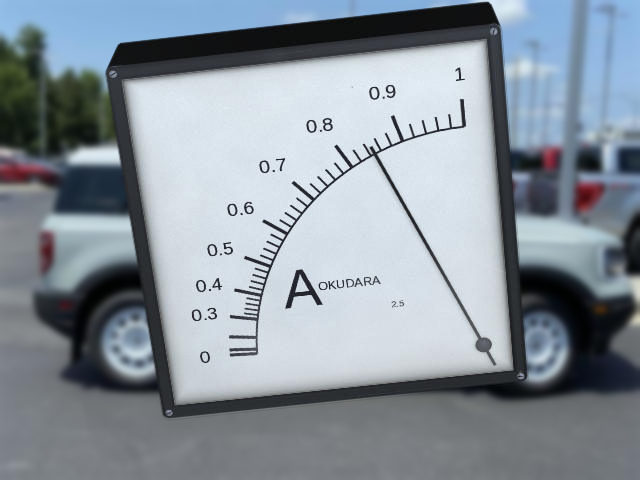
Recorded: 0.85,A
